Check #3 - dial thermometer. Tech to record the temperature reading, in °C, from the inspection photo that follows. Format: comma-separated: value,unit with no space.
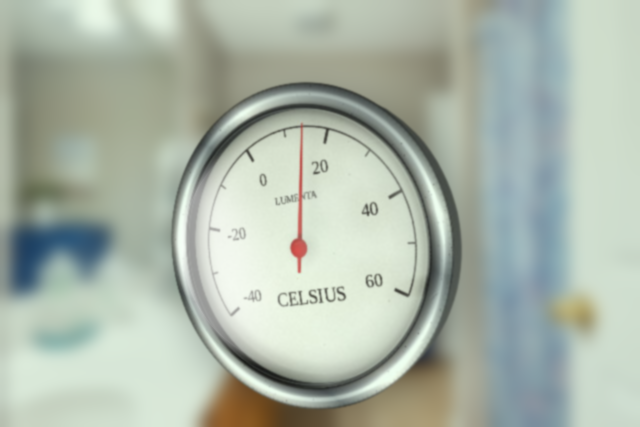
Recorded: 15,°C
